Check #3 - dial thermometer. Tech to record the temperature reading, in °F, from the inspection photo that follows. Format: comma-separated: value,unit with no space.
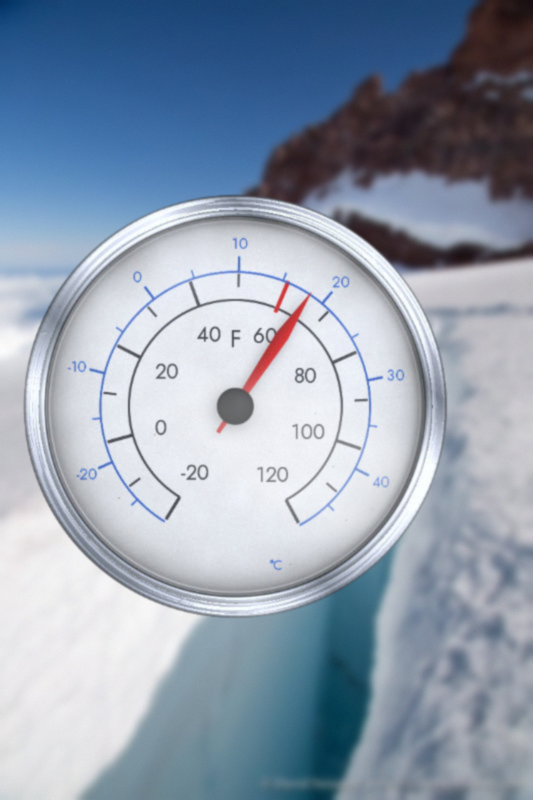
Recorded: 65,°F
